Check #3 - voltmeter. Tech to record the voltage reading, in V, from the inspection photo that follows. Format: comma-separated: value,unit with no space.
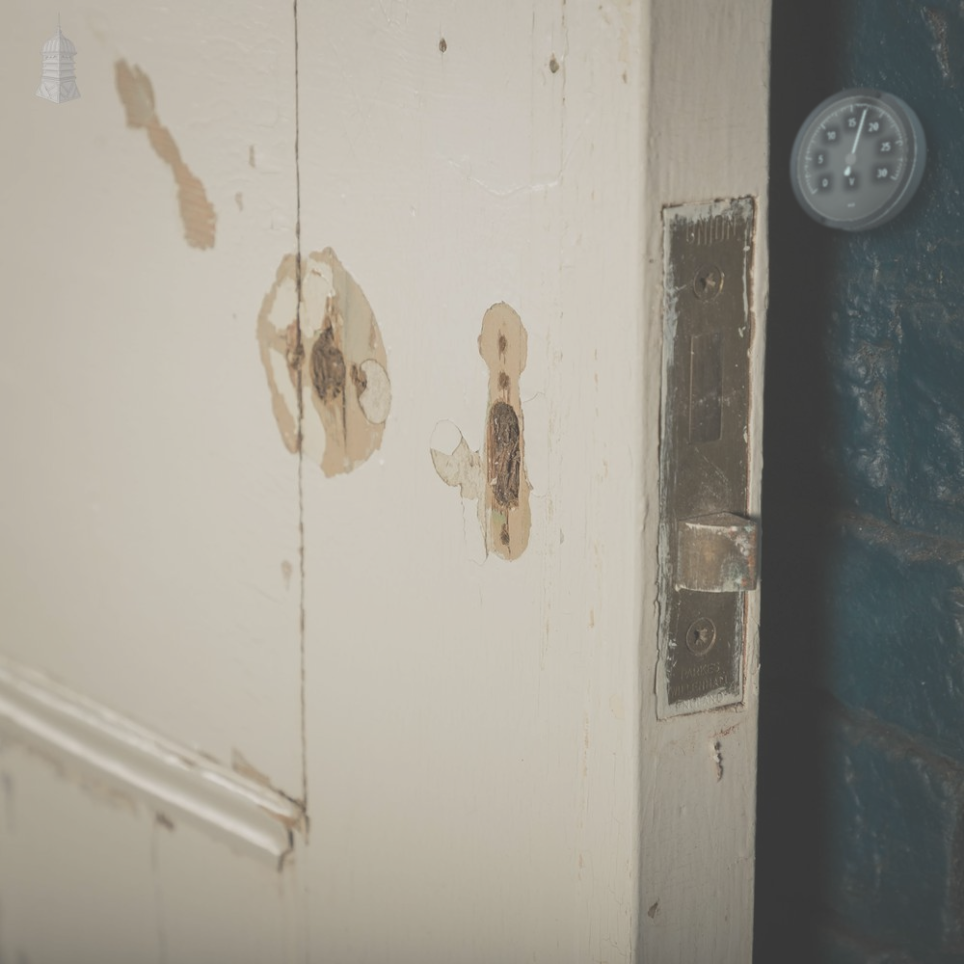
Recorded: 17.5,V
